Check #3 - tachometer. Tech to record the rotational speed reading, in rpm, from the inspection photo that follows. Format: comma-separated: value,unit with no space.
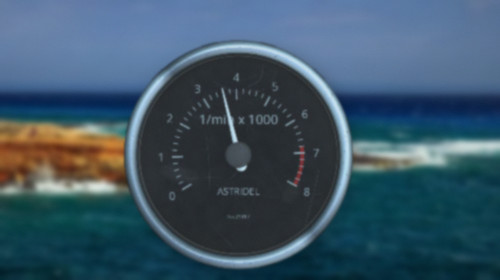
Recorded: 3600,rpm
